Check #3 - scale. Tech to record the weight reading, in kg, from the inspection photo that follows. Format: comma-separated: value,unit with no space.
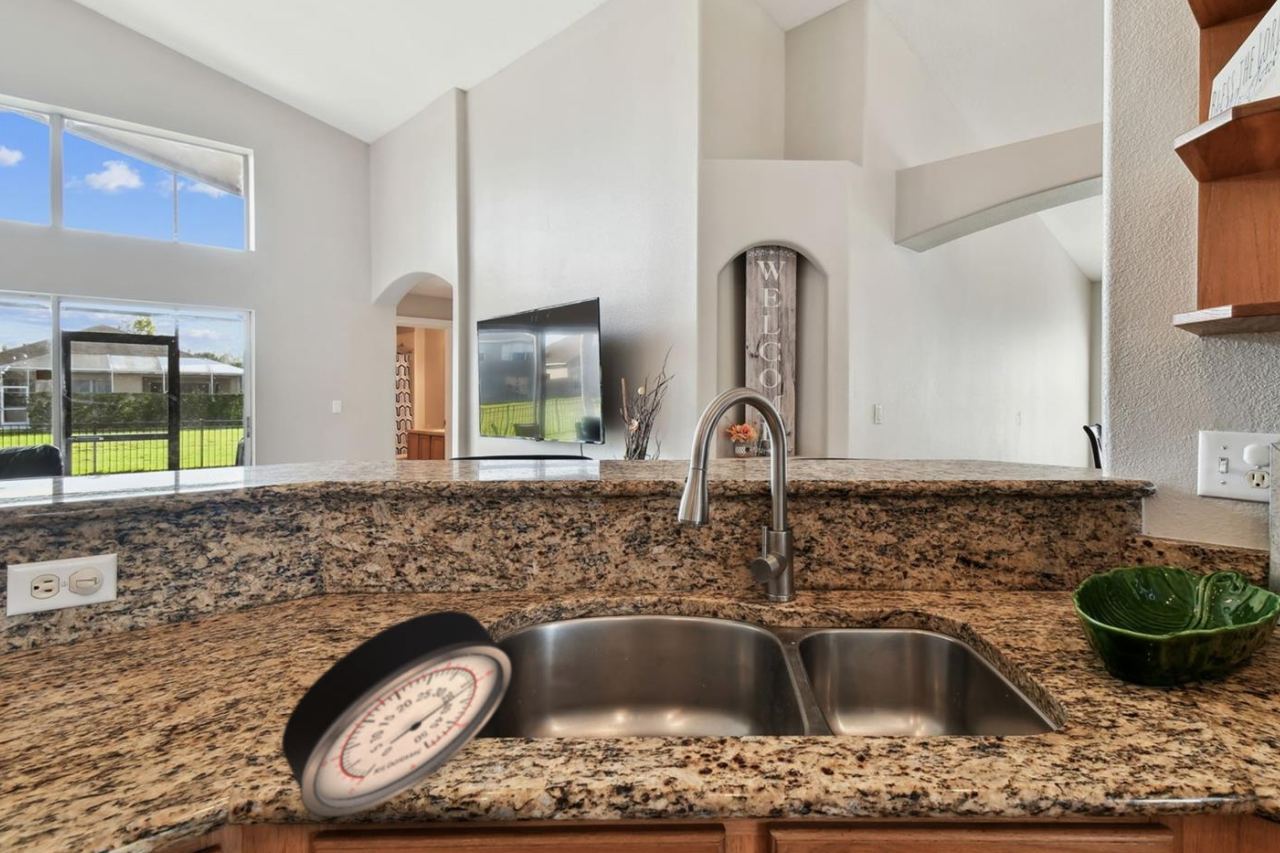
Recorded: 35,kg
